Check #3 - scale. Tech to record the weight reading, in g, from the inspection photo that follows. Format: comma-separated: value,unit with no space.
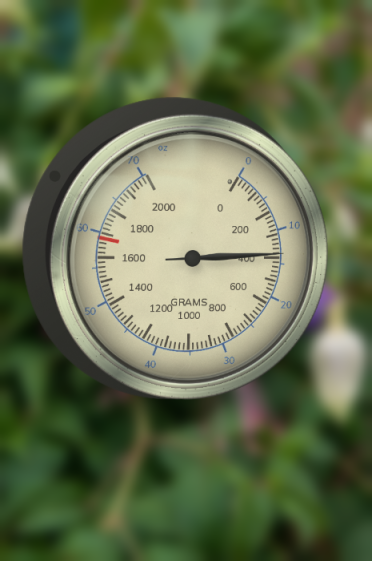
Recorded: 380,g
